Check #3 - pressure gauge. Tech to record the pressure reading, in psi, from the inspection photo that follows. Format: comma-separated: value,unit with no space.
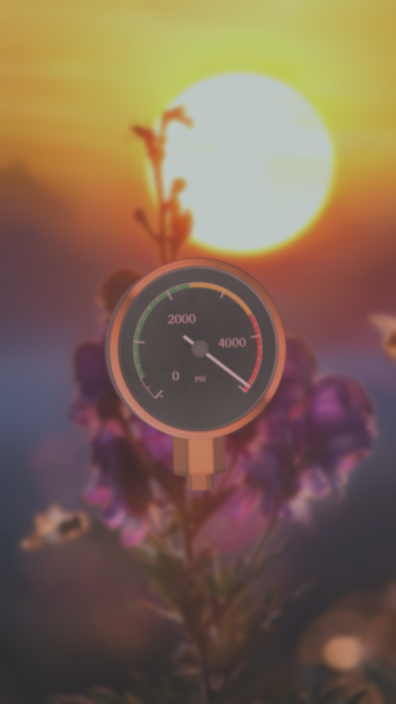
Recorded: 4900,psi
